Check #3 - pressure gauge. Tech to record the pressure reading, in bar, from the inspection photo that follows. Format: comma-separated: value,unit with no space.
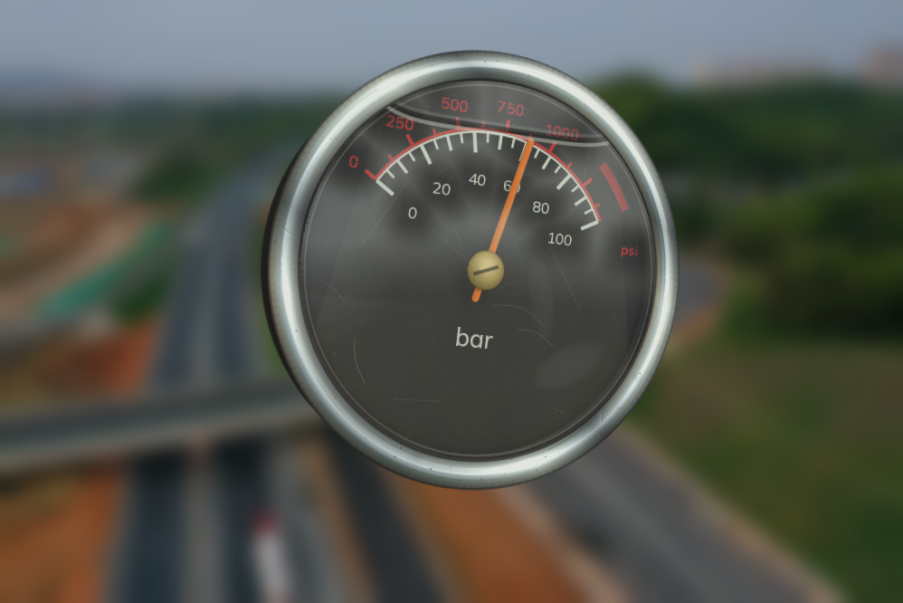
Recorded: 60,bar
